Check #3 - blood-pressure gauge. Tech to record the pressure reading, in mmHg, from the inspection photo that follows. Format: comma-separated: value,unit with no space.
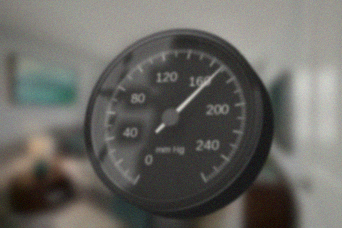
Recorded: 170,mmHg
